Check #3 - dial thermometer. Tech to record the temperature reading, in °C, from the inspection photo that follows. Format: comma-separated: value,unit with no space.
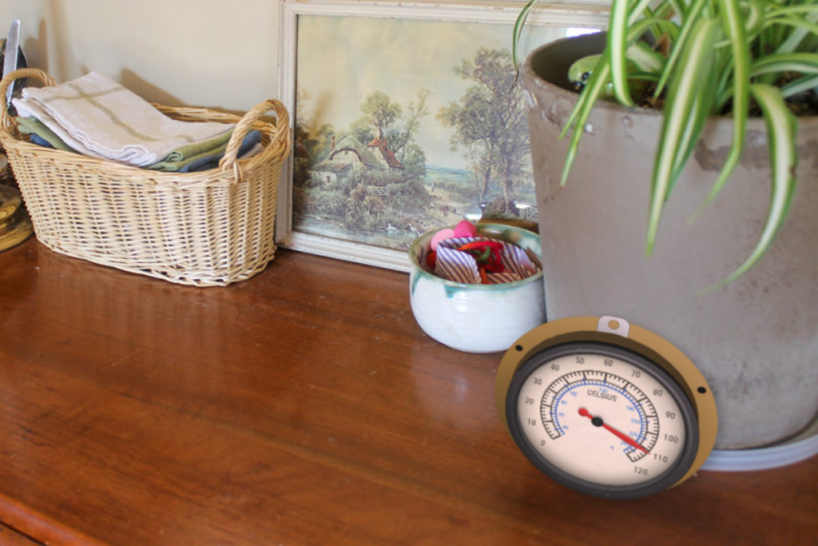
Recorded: 110,°C
